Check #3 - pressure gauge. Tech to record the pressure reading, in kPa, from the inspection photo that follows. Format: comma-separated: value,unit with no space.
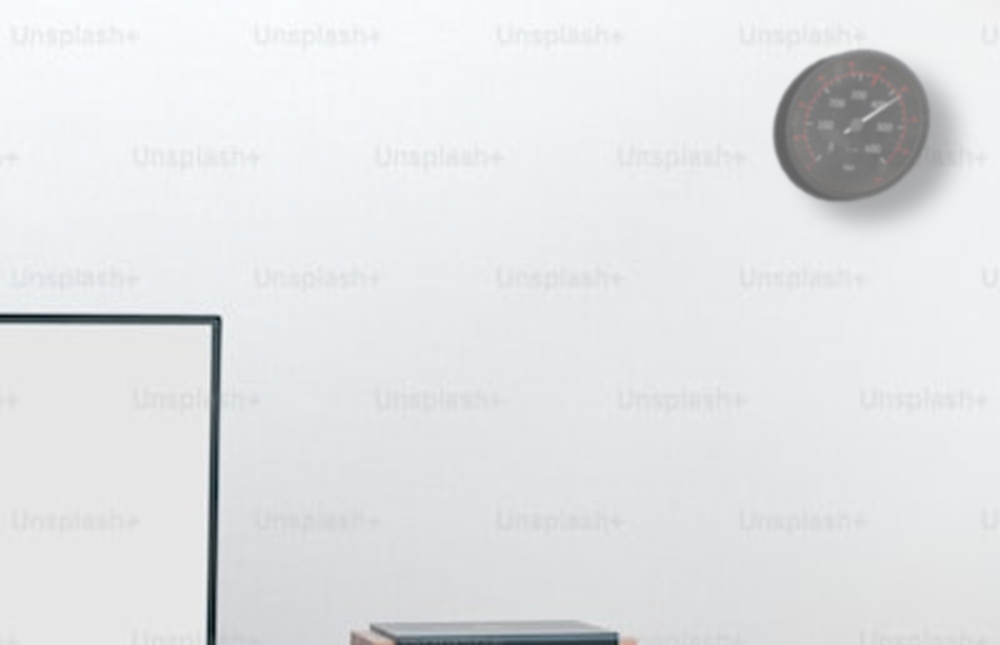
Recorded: 420,kPa
